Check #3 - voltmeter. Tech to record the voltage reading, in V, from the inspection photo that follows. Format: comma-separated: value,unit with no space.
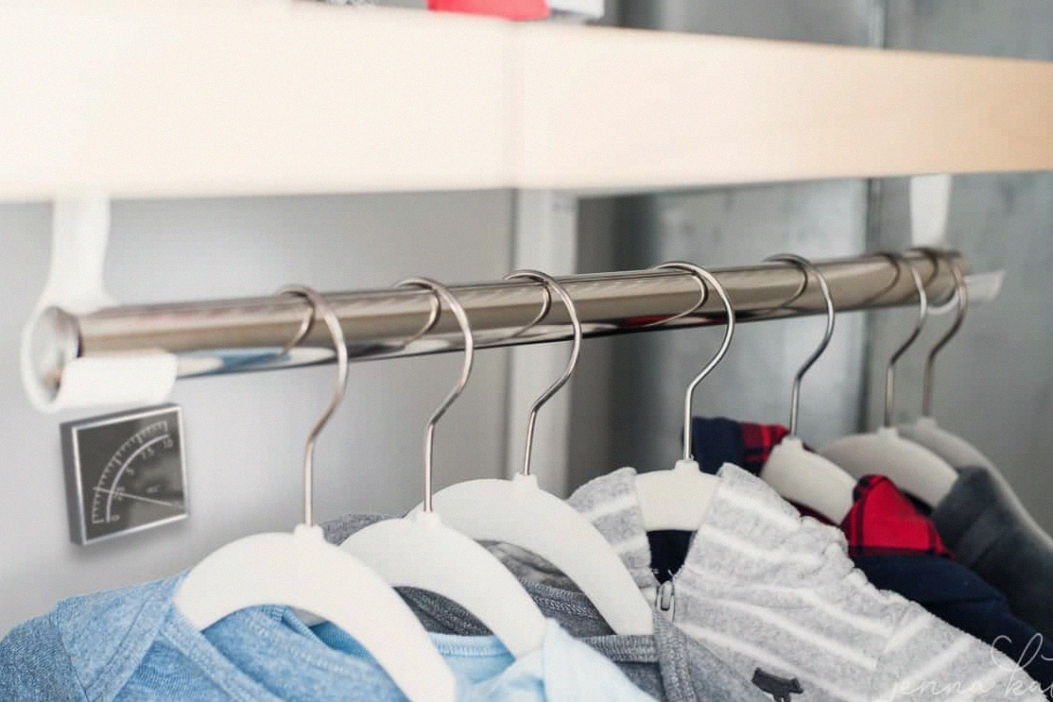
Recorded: 2.5,V
